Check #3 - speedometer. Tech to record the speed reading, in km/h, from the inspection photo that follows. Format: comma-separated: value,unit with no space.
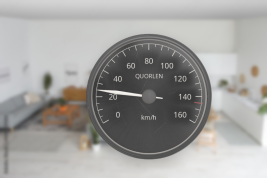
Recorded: 25,km/h
